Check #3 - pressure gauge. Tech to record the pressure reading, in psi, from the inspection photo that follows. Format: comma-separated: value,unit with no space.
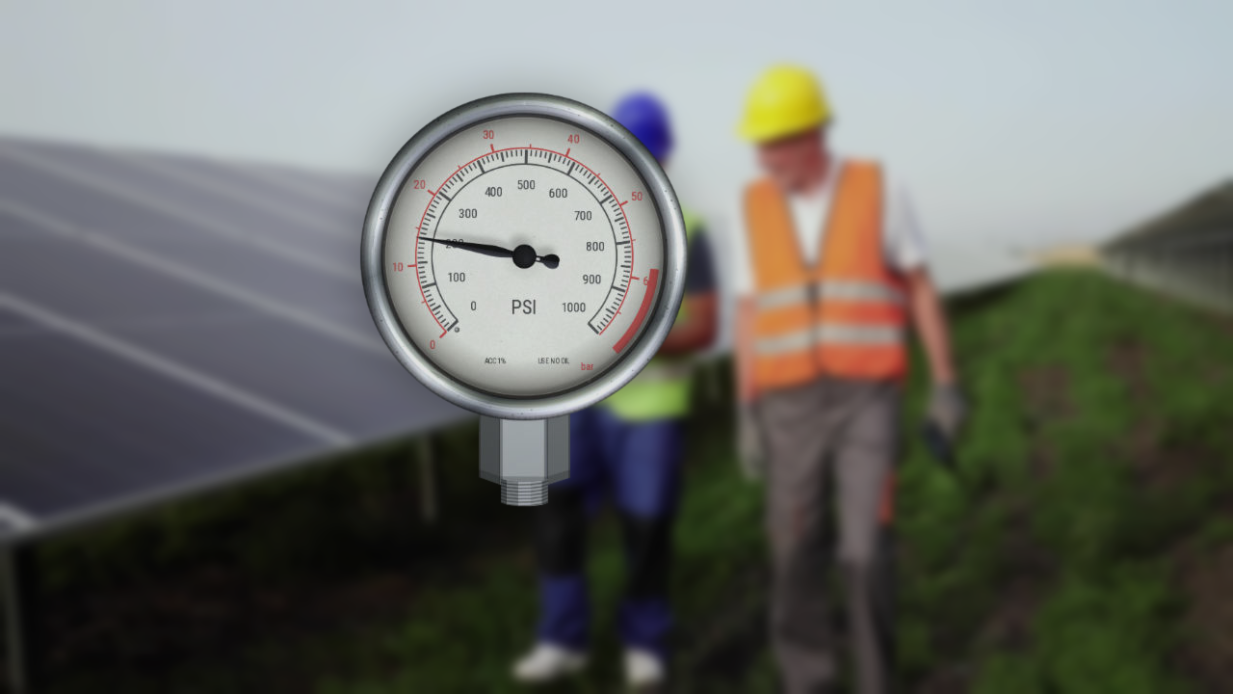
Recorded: 200,psi
